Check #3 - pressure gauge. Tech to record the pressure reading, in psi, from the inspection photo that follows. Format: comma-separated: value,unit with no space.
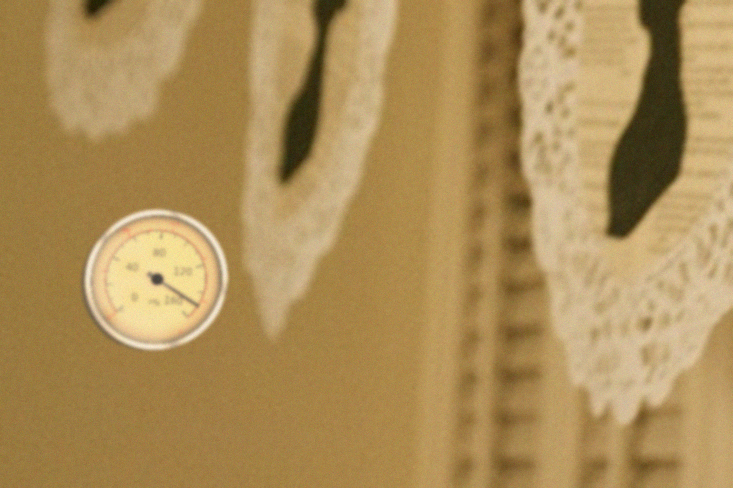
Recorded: 150,psi
